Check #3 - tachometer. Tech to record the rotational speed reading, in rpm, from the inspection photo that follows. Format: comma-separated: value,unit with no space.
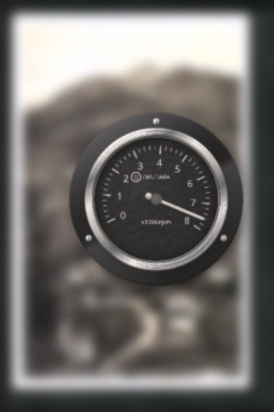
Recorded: 7600,rpm
